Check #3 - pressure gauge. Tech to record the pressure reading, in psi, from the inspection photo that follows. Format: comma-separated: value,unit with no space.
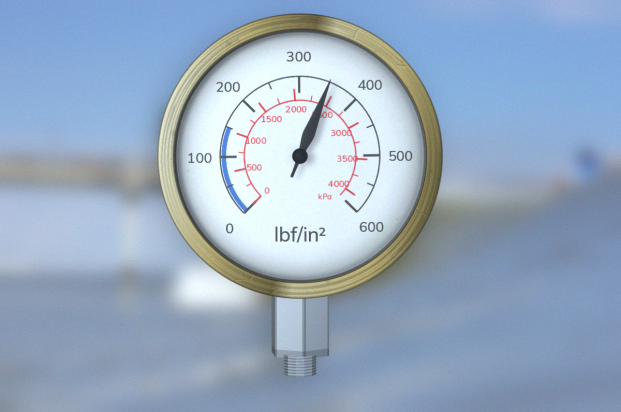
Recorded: 350,psi
